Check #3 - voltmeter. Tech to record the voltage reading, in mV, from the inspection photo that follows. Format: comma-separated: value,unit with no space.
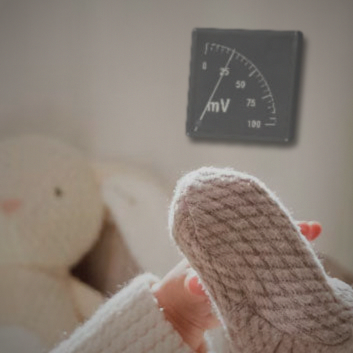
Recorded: 25,mV
